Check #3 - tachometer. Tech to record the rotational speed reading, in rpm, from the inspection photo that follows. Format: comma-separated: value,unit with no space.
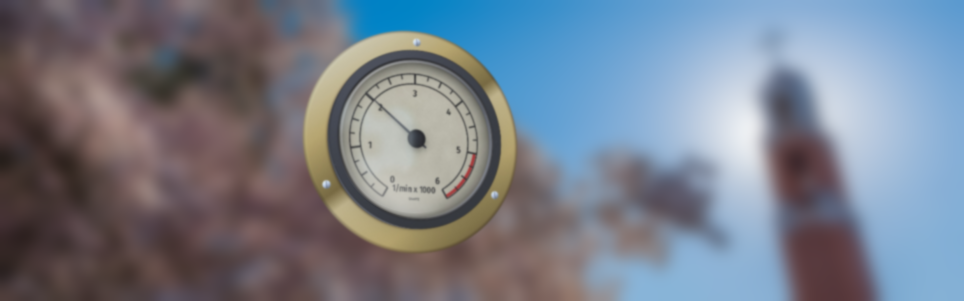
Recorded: 2000,rpm
